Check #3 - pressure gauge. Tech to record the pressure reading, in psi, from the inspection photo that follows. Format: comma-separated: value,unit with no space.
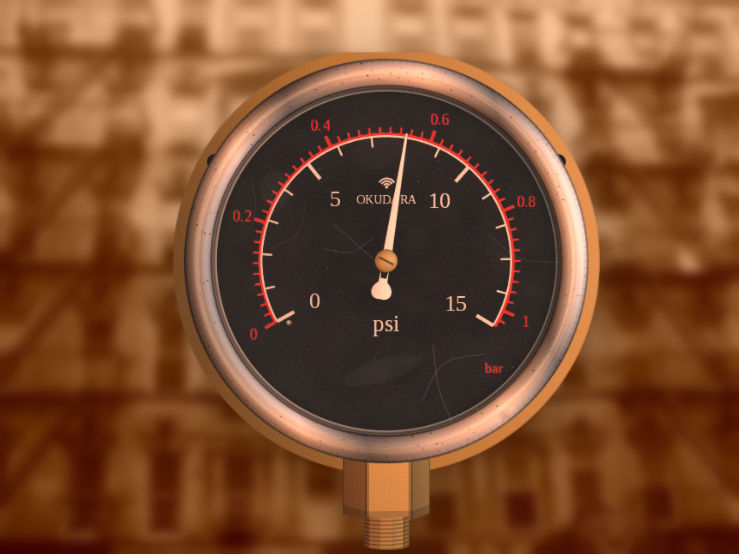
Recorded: 8,psi
